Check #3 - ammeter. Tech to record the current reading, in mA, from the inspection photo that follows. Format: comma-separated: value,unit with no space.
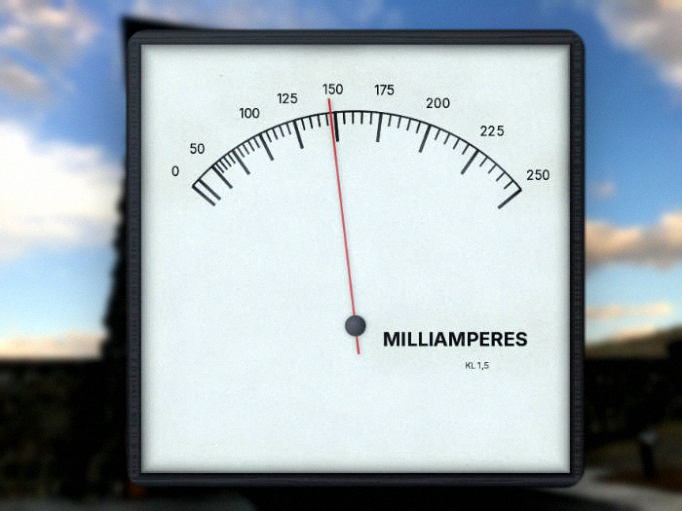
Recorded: 147.5,mA
